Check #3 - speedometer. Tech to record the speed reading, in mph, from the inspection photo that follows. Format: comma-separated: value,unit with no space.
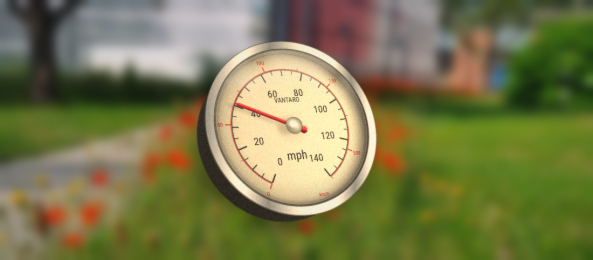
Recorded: 40,mph
